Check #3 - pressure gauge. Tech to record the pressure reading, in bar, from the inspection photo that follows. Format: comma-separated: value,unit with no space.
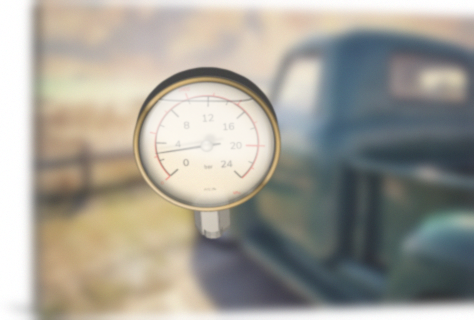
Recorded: 3,bar
